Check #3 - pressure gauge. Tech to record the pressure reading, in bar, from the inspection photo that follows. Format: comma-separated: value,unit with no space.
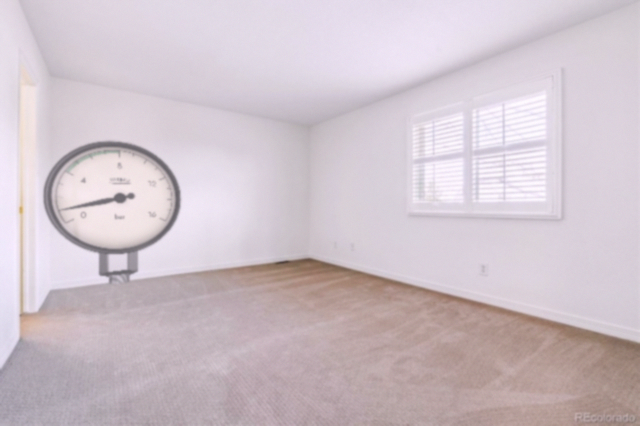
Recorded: 1,bar
